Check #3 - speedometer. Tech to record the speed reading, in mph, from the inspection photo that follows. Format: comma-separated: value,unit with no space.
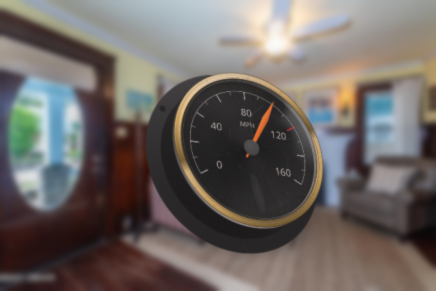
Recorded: 100,mph
